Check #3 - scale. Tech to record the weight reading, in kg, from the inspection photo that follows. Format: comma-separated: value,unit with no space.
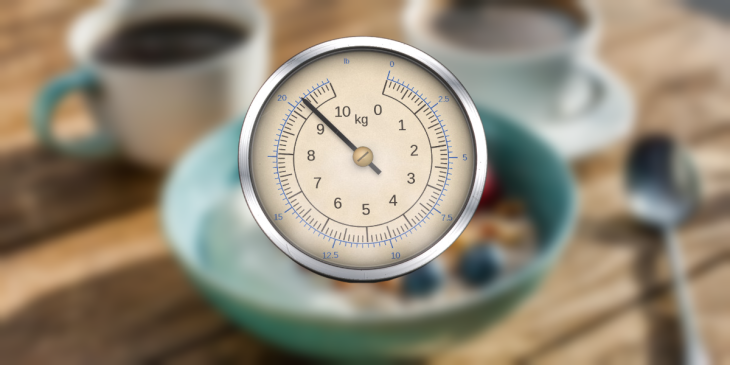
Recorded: 9.3,kg
